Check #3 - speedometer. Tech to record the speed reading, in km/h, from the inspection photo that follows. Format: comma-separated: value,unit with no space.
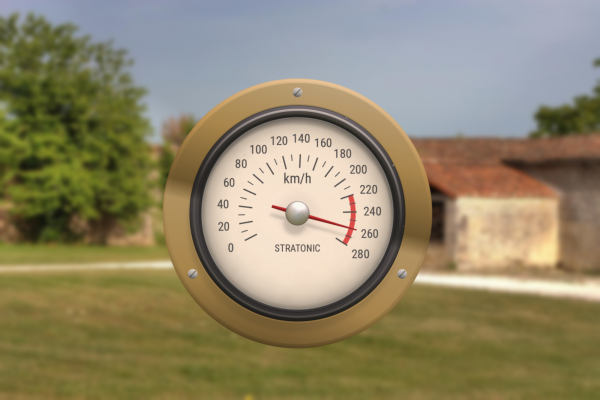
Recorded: 260,km/h
